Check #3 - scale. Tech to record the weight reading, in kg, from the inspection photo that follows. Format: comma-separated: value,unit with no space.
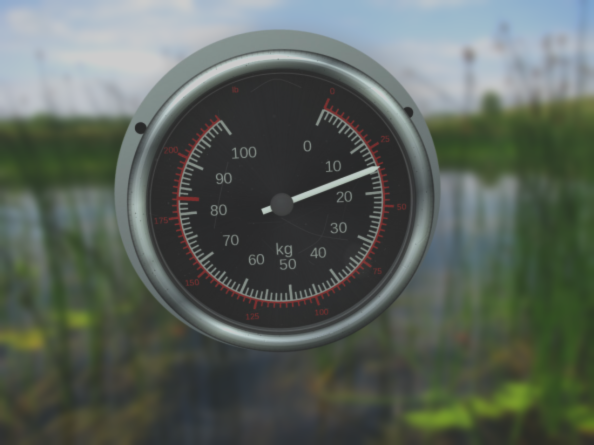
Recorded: 15,kg
